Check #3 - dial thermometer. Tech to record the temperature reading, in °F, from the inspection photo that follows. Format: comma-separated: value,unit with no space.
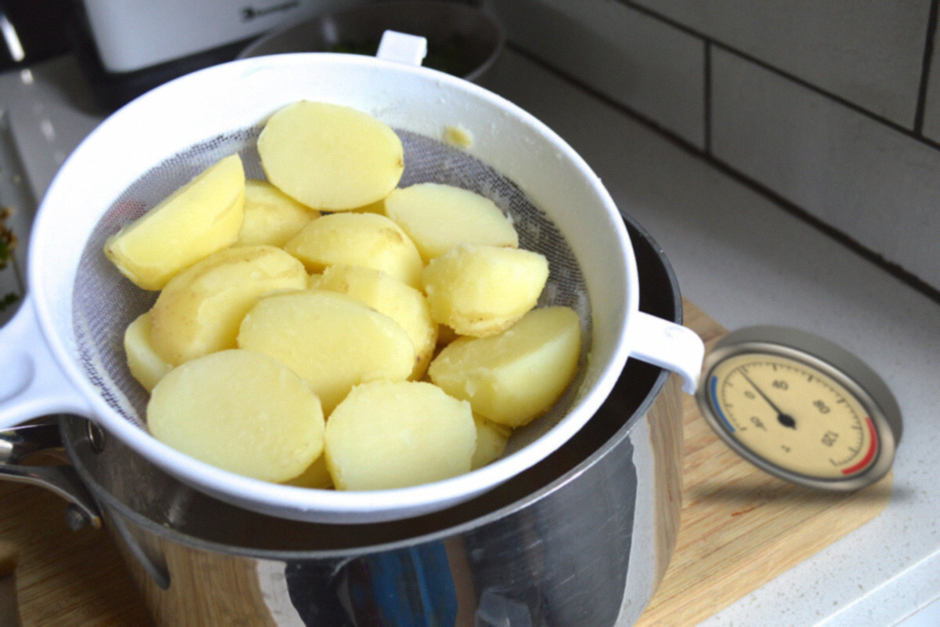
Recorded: 20,°F
